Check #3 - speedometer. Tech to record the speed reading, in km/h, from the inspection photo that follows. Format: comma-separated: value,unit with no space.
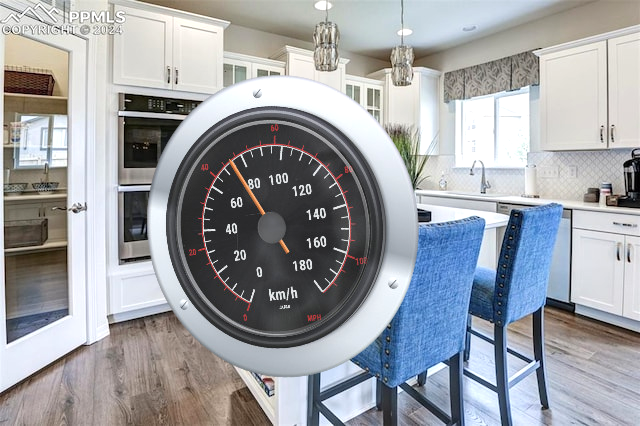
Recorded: 75,km/h
